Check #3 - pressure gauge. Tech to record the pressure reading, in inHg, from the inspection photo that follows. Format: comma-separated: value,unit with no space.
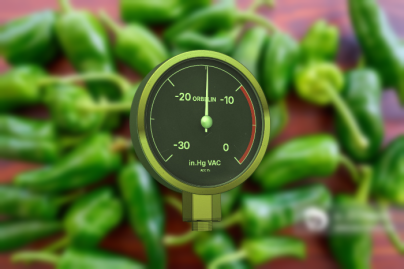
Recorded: -15,inHg
